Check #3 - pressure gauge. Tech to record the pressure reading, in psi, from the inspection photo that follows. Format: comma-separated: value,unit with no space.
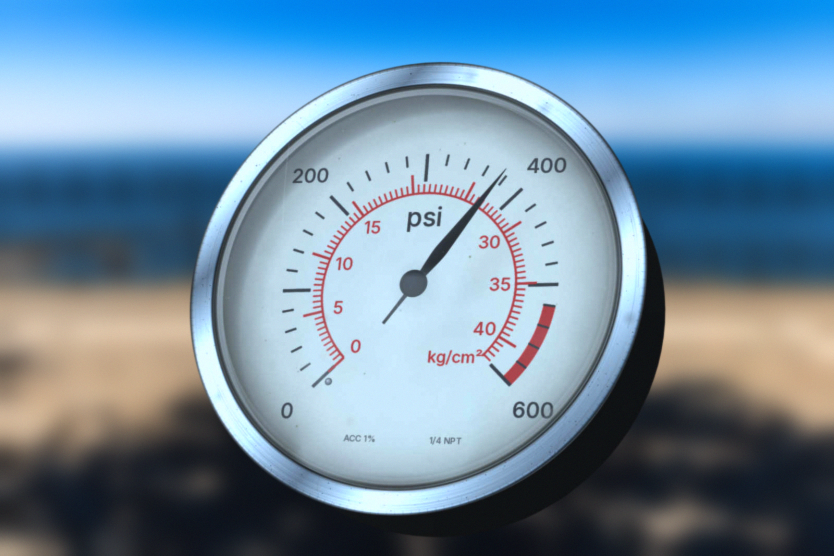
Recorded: 380,psi
